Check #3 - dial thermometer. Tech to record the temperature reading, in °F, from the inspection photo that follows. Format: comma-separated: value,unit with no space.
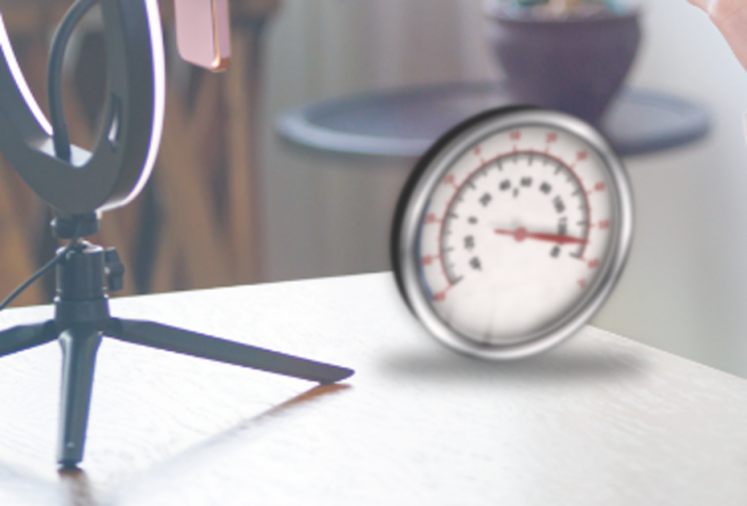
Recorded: 130,°F
